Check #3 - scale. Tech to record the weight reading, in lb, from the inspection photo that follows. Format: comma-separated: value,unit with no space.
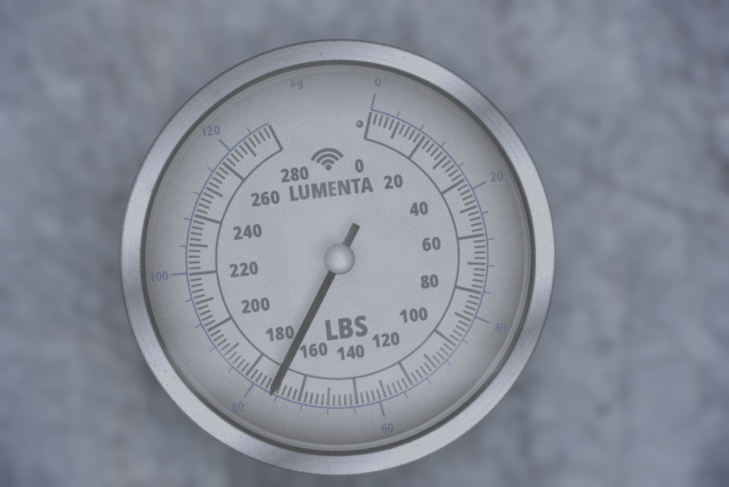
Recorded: 170,lb
